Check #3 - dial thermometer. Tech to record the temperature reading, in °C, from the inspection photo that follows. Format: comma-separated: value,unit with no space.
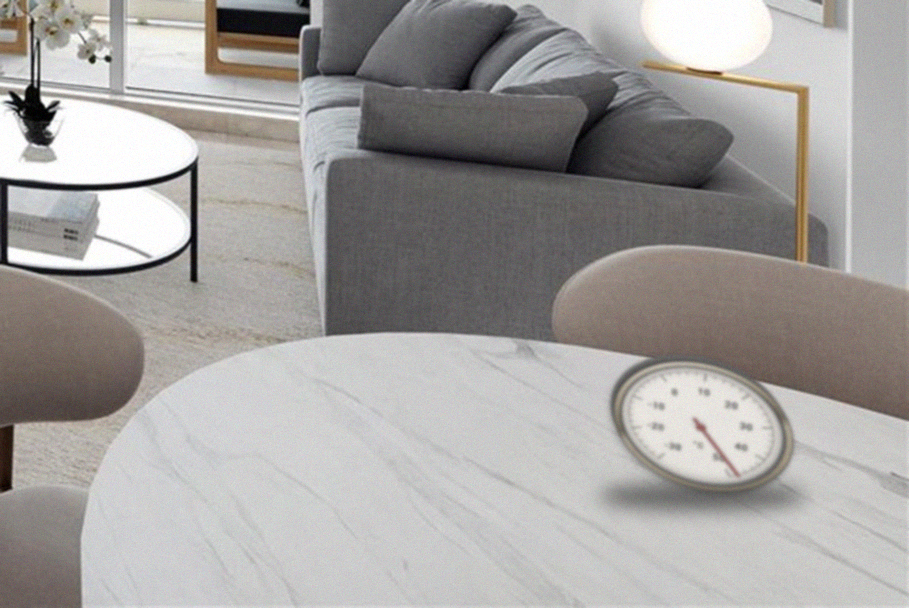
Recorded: 48,°C
